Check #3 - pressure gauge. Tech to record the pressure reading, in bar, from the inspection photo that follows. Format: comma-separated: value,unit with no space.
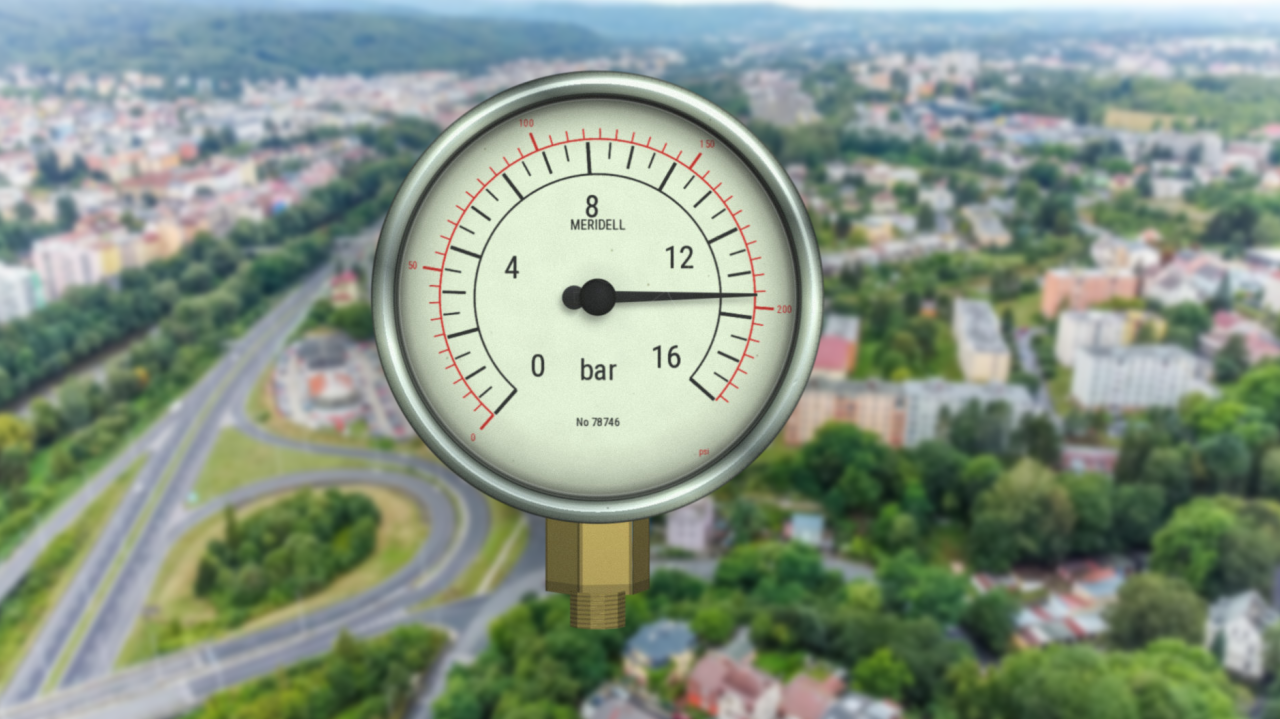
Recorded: 13.5,bar
